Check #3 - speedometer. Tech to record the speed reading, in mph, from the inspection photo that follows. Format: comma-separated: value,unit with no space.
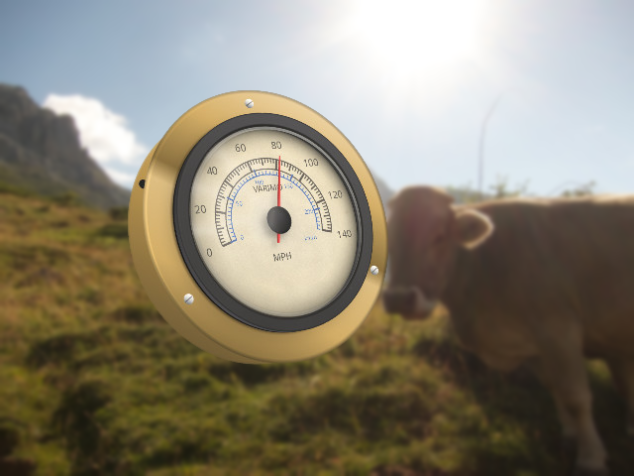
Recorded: 80,mph
